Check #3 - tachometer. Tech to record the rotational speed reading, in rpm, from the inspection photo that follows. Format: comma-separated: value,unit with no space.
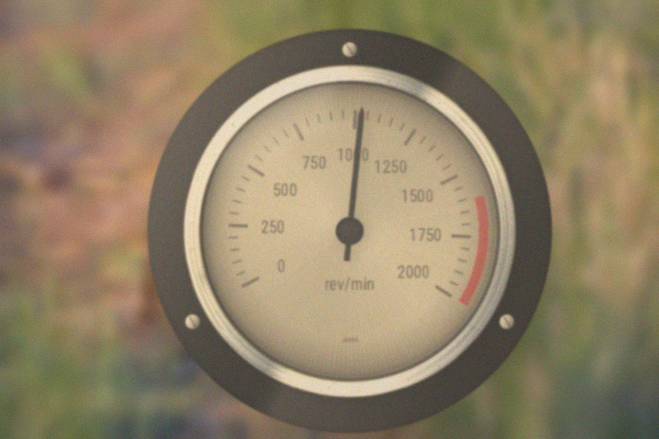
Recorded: 1025,rpm
